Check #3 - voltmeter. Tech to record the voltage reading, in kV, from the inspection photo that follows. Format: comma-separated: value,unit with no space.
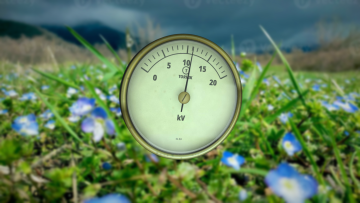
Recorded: 11,kV
